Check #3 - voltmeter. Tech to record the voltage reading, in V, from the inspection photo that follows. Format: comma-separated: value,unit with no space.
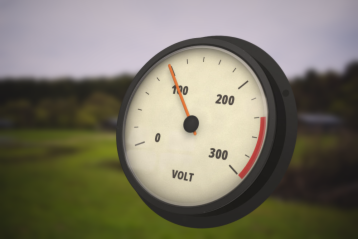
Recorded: 100,V
